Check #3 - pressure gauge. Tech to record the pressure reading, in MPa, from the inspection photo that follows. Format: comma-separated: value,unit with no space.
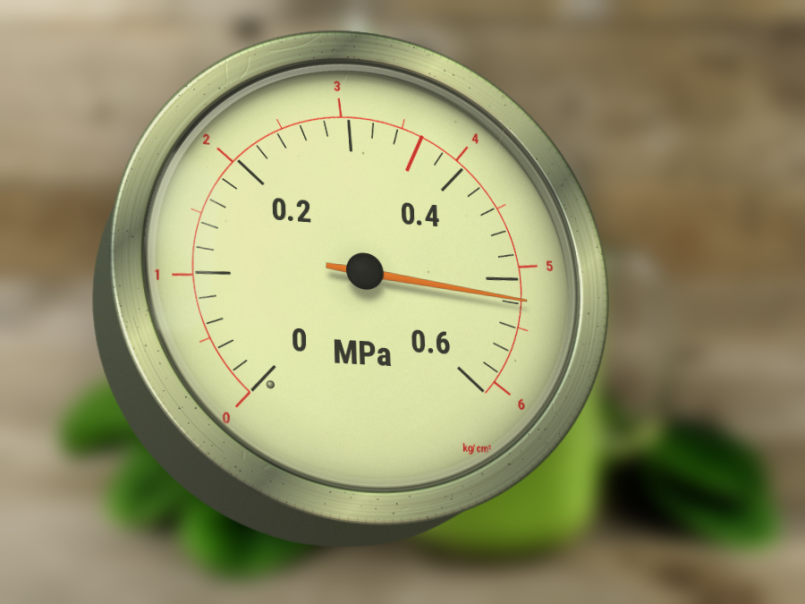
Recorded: 0.52,MPa
